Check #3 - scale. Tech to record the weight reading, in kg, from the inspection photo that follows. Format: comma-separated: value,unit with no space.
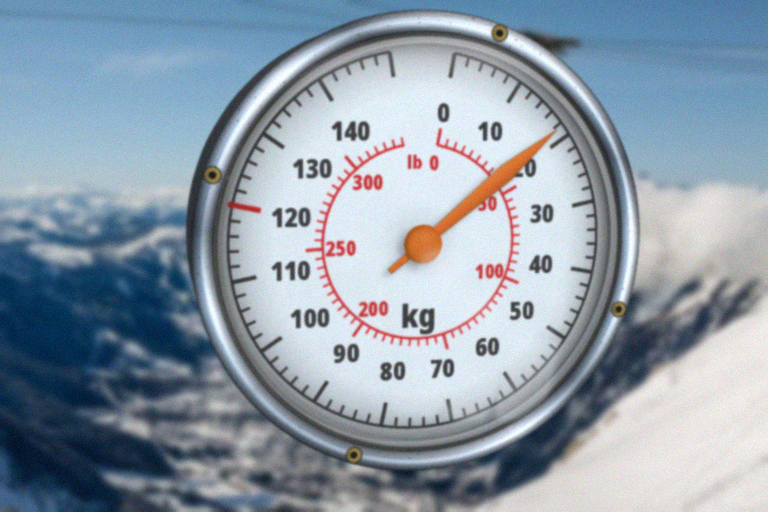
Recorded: 18,kg
